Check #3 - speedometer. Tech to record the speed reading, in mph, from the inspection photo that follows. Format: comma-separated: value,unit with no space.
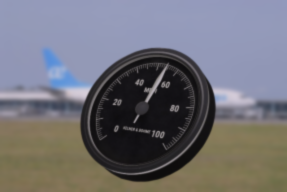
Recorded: 55,mph
